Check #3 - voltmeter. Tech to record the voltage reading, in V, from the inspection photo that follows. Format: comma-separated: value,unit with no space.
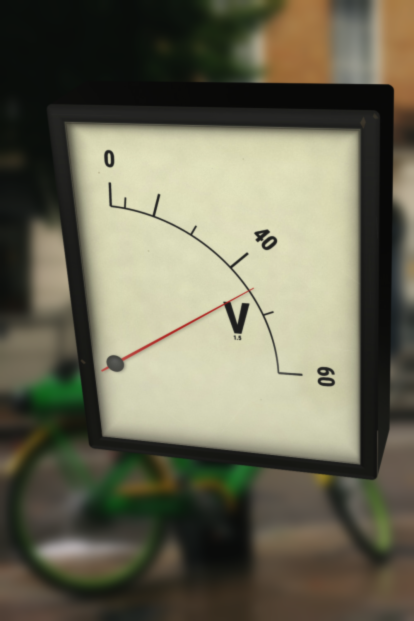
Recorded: 45,V
